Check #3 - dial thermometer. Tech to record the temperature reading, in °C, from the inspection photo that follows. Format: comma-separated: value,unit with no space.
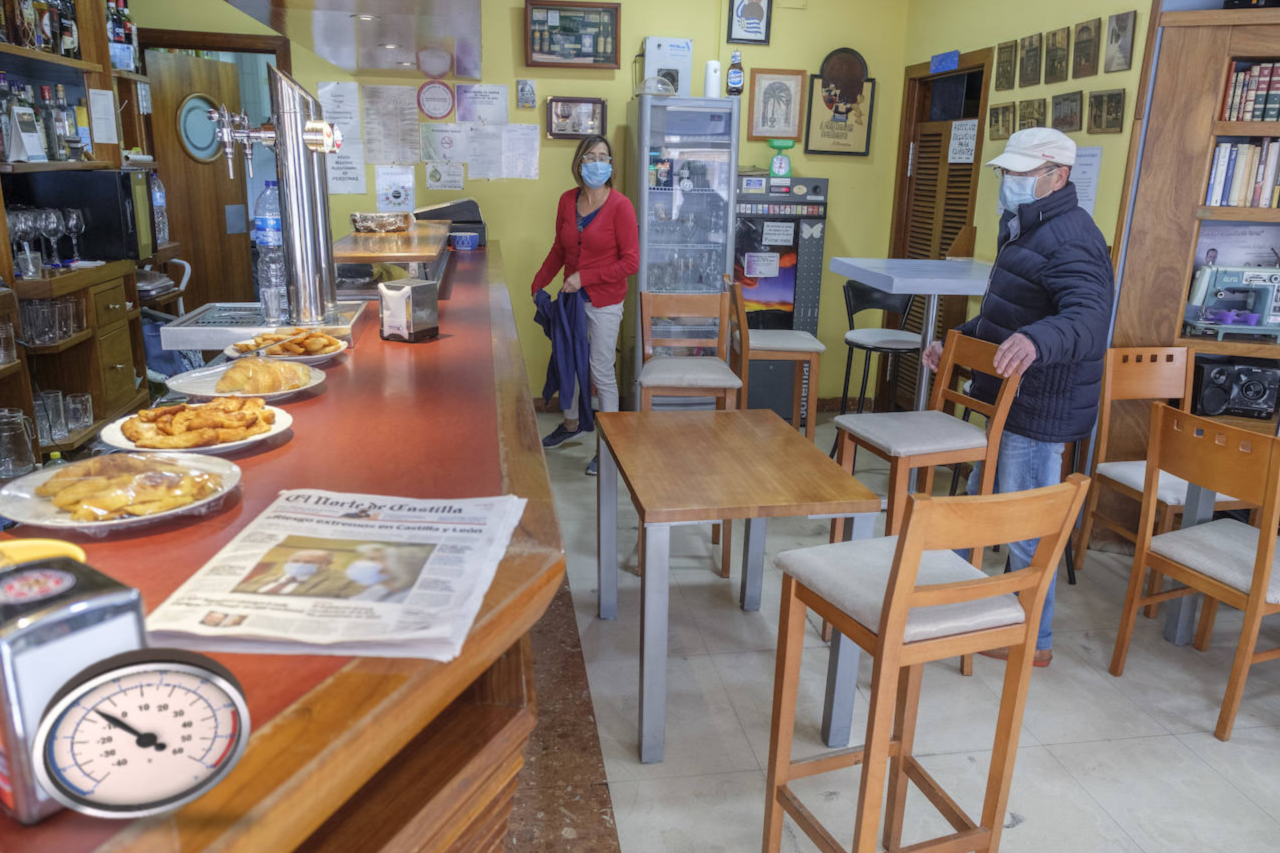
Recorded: -5,°C
